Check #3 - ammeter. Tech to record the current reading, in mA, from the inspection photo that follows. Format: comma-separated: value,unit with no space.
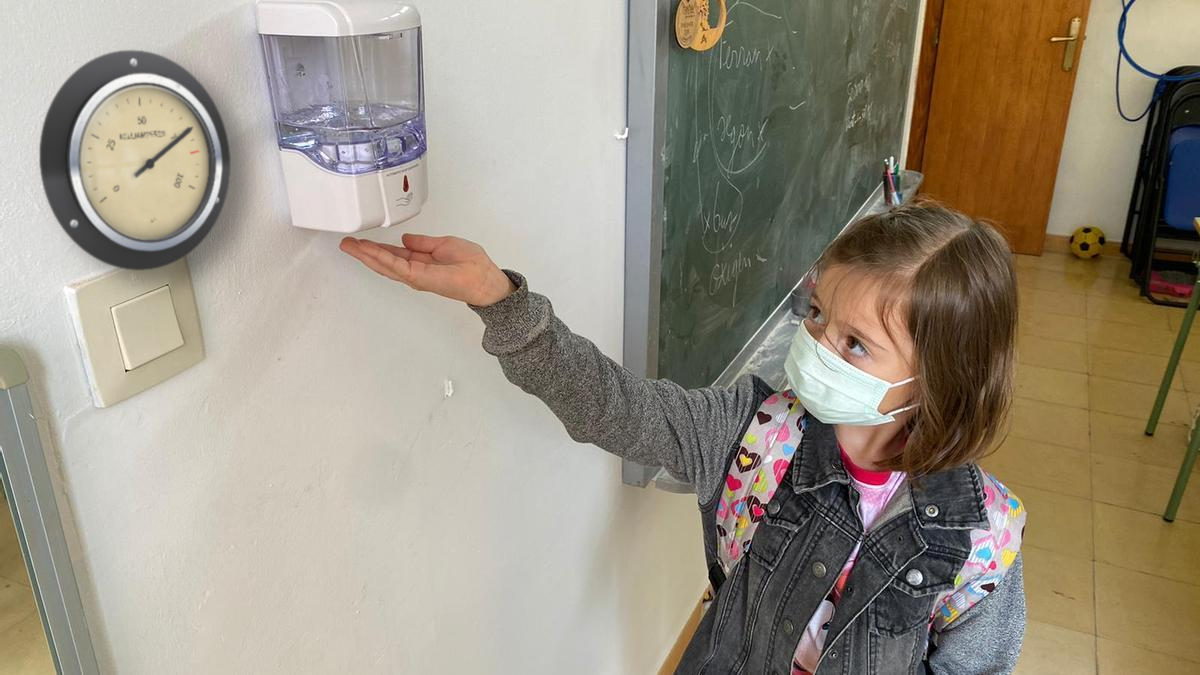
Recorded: 75,mA
